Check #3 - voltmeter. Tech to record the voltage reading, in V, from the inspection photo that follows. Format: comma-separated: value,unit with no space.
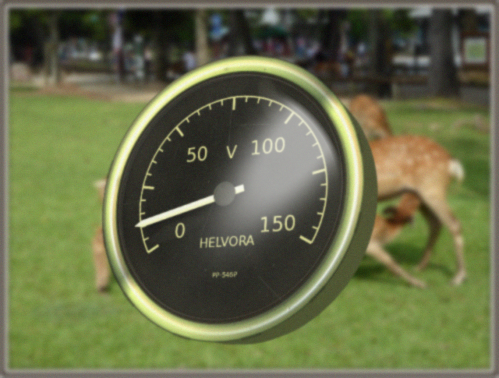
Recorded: 10,V
